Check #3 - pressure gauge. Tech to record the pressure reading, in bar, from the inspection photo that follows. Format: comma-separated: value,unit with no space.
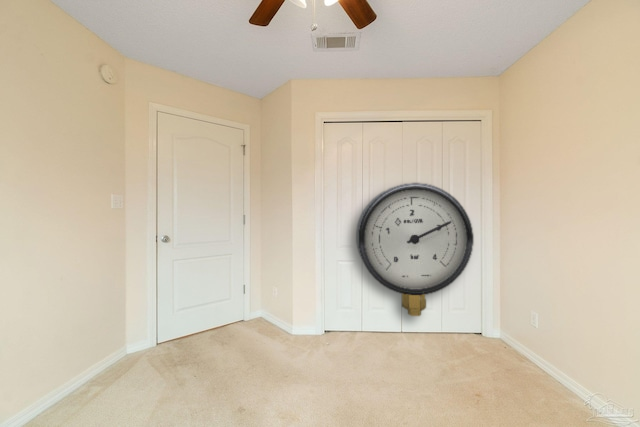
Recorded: 3,bar
